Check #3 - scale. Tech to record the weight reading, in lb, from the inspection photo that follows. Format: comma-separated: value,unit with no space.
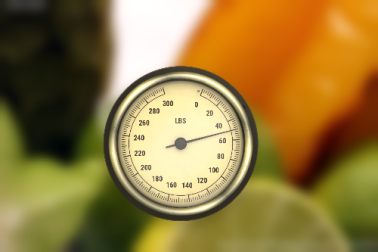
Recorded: 50,lb
